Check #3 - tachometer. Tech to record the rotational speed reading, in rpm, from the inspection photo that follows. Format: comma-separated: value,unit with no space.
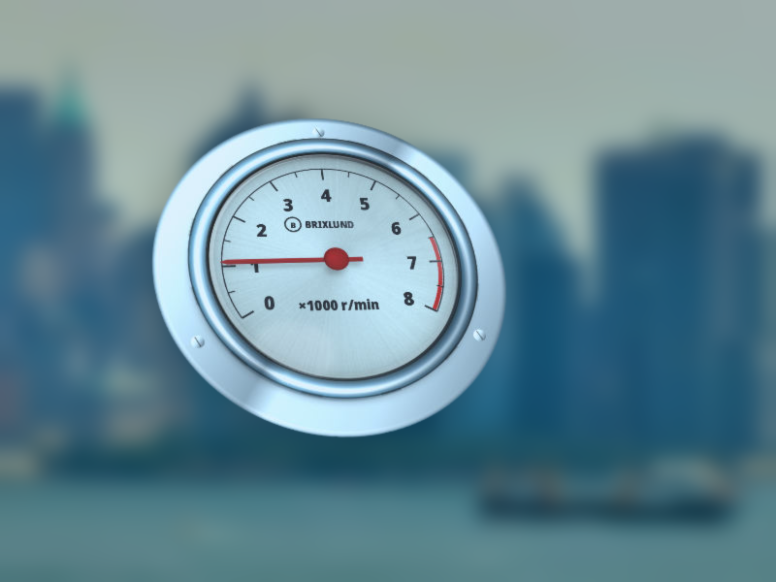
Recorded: 1000,rpm
